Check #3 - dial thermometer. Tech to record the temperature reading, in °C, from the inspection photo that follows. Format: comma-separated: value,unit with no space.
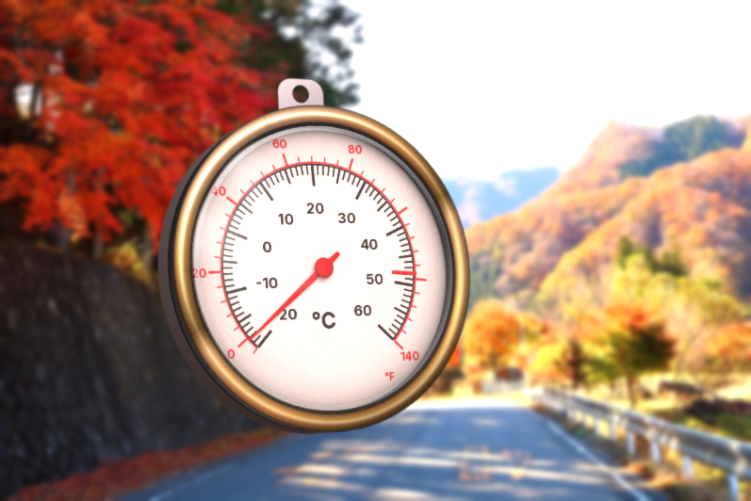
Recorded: -18,°C
